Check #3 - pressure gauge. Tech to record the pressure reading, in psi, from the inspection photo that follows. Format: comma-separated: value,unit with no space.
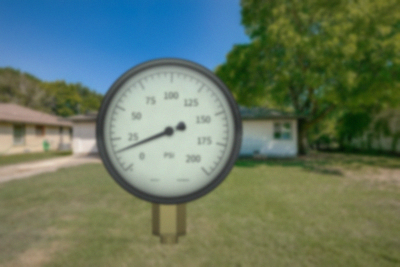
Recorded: 15,psi
